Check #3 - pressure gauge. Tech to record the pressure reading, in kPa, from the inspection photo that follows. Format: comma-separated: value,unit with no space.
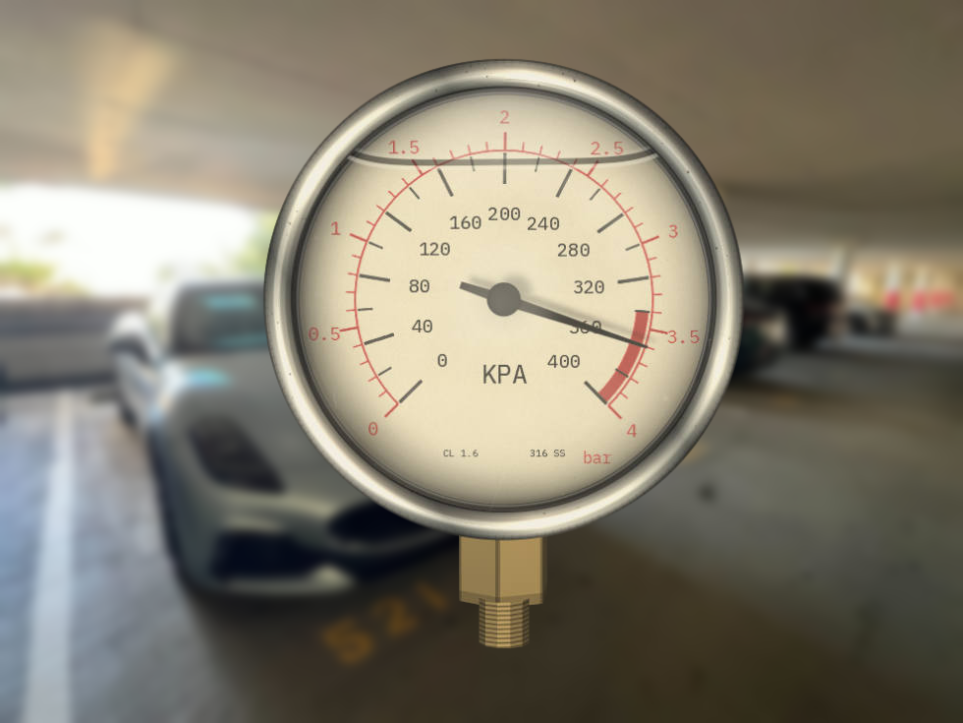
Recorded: 360,kPa
